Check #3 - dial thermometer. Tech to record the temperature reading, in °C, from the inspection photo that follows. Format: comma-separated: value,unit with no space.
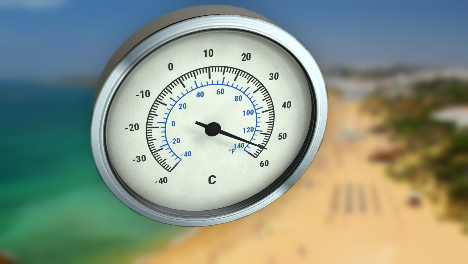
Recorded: 55,°C
